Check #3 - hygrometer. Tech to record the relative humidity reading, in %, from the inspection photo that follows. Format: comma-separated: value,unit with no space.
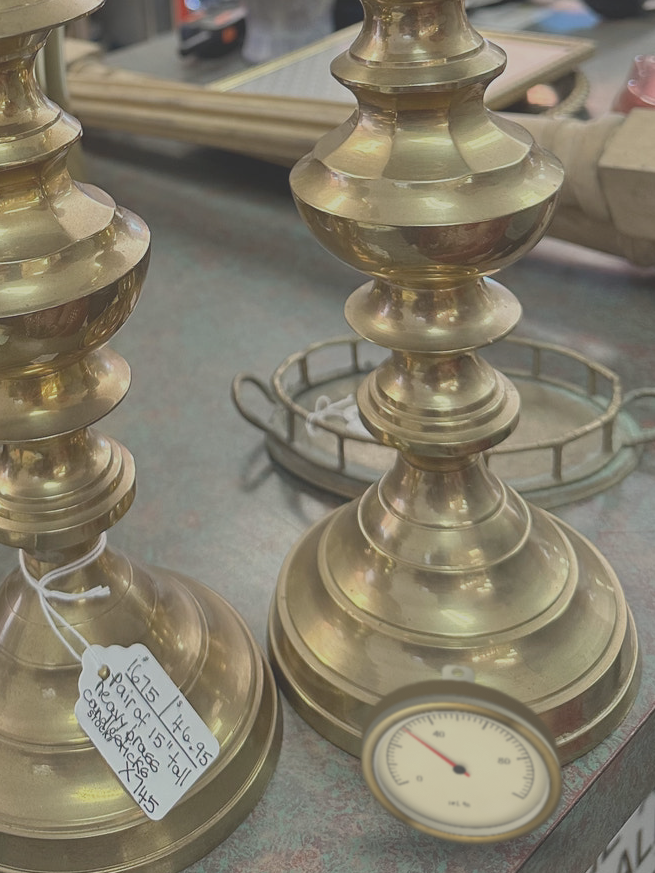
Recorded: 30,%
